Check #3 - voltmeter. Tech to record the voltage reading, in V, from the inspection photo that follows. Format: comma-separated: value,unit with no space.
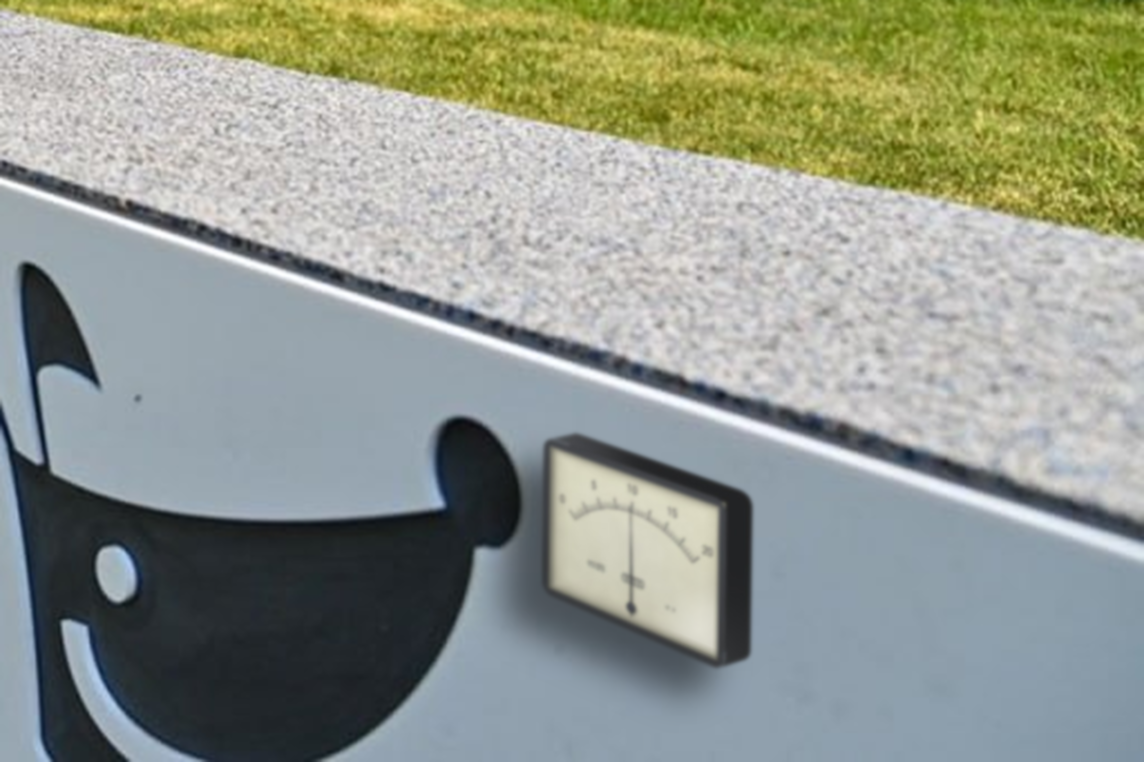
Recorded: 10,V
